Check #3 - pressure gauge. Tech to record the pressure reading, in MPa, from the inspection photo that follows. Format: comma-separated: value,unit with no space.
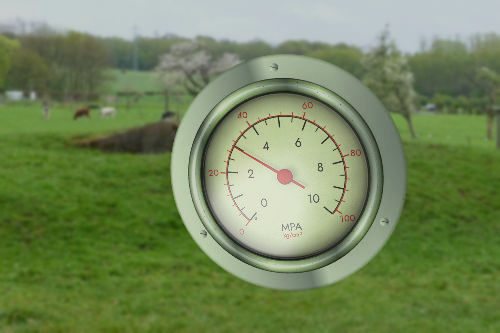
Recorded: 3,MPa
